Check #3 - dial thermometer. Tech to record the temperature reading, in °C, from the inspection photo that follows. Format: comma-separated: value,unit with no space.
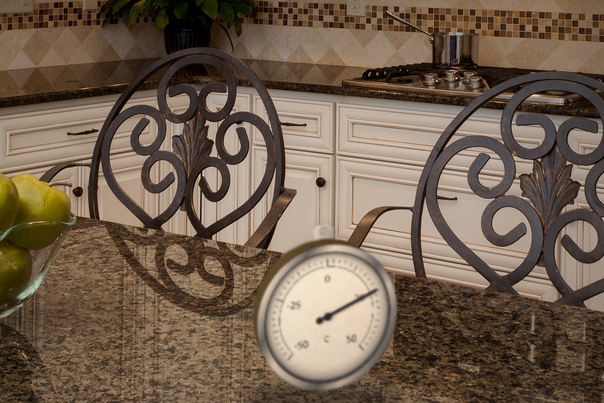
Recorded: 25,°C
